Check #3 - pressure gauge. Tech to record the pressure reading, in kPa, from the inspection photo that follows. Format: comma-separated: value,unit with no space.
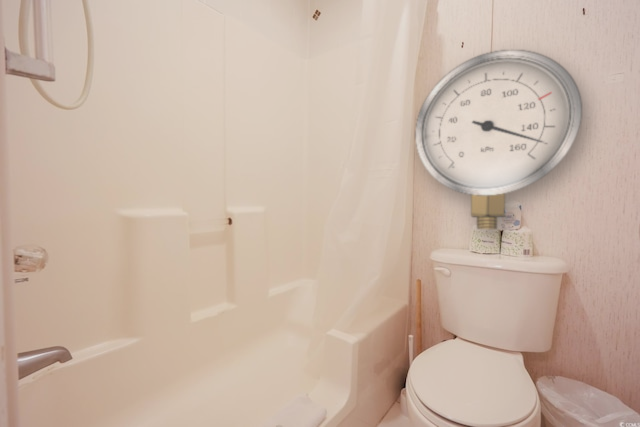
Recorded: 150,kPa
